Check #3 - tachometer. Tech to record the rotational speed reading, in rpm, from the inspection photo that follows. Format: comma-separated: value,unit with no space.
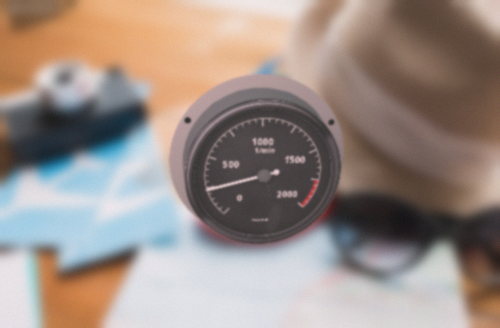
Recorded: 250,rpm
